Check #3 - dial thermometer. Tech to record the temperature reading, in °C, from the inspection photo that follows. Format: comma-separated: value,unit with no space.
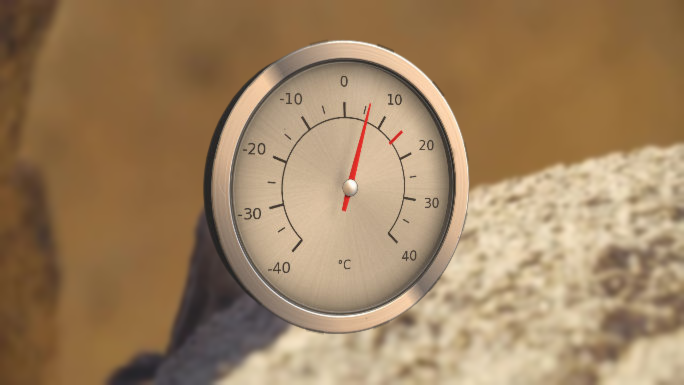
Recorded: 5,°C
